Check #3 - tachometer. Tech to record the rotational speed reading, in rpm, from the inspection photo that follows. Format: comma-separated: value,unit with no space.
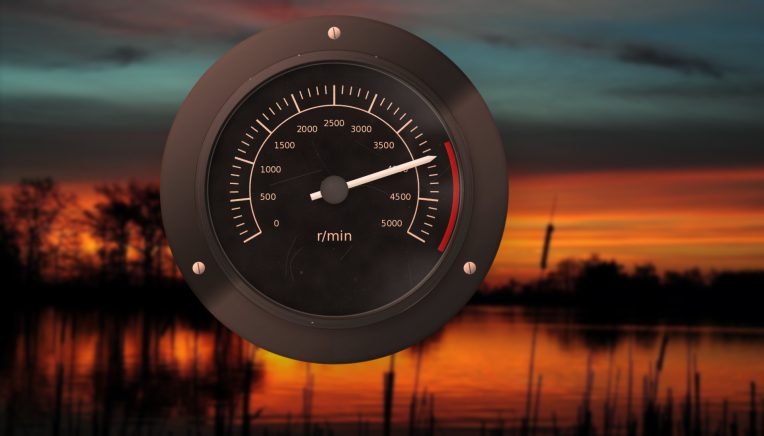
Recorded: 4000,rpm
